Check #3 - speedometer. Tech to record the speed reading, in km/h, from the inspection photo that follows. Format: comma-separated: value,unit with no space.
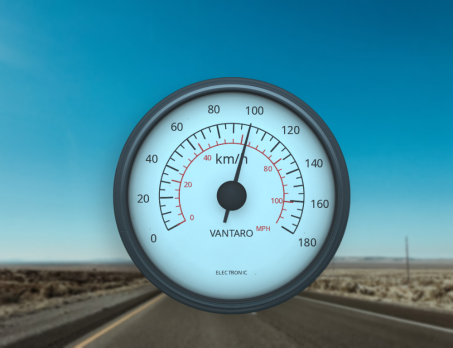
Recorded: 100,km/h
